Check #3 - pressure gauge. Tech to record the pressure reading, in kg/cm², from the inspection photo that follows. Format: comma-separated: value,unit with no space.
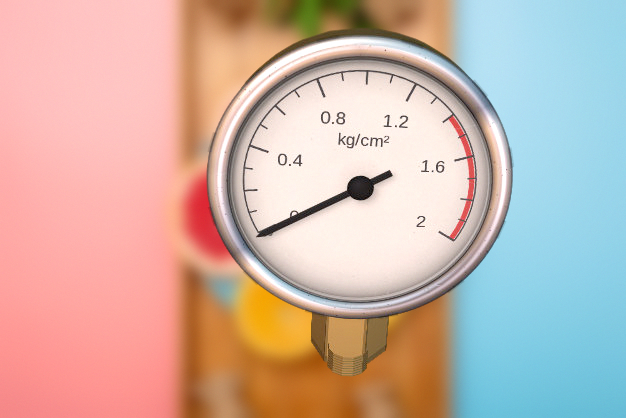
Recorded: 0,kg/cm²
